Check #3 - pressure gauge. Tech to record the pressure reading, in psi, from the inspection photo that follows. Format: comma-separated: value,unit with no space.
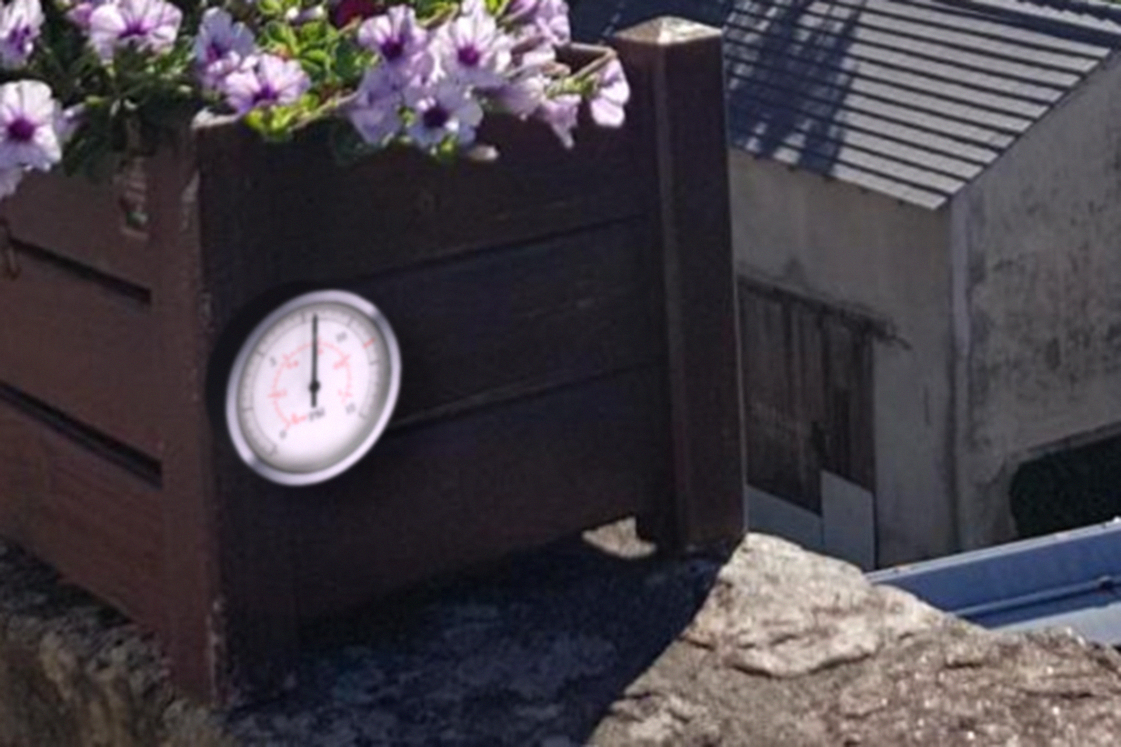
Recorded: 8,psi
